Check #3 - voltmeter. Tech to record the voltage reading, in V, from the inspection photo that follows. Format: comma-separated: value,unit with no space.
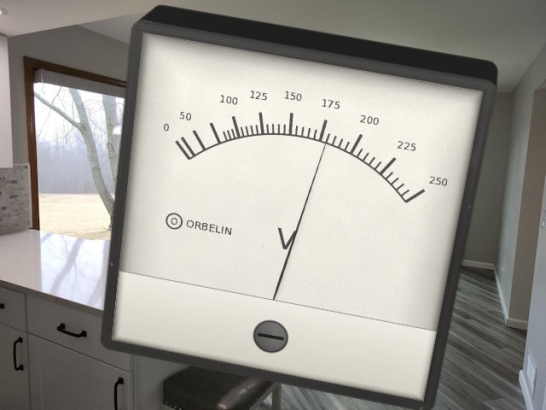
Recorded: 180,V
